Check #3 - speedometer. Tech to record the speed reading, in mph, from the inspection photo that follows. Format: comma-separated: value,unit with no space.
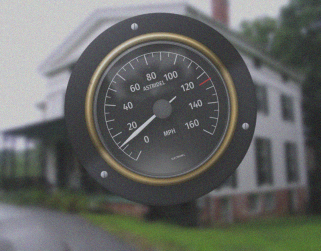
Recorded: 12.5,mph
